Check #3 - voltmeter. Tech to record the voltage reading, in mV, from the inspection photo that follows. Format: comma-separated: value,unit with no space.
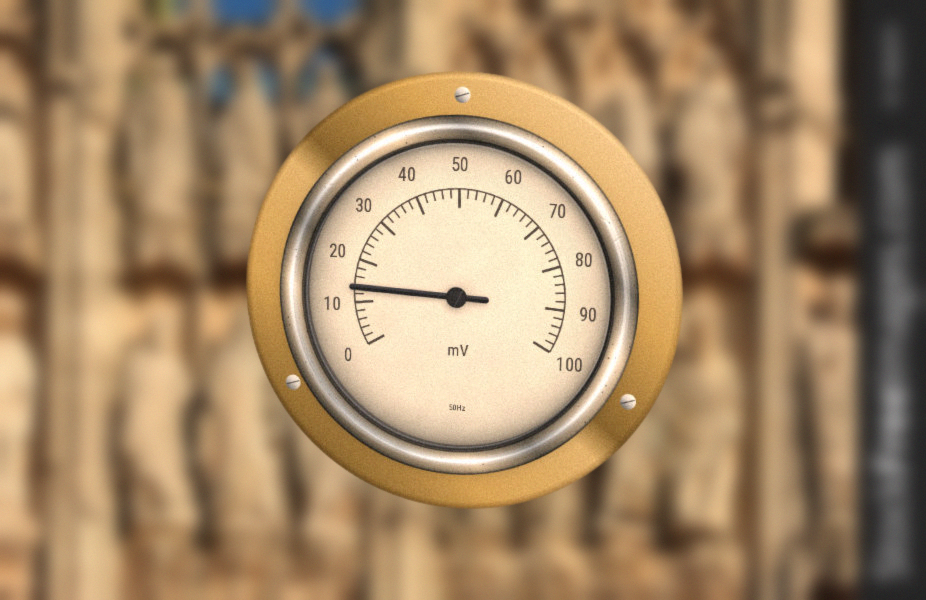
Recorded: 14,mV
